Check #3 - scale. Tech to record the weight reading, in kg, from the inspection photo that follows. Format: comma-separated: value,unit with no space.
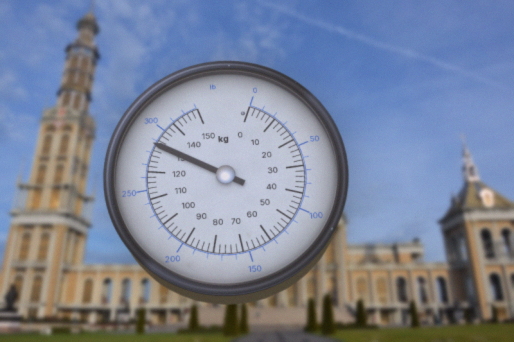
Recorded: 130,kg
